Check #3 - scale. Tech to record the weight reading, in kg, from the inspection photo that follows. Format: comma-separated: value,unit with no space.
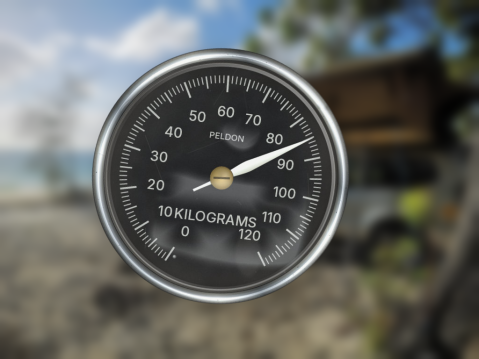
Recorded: 85,kg
